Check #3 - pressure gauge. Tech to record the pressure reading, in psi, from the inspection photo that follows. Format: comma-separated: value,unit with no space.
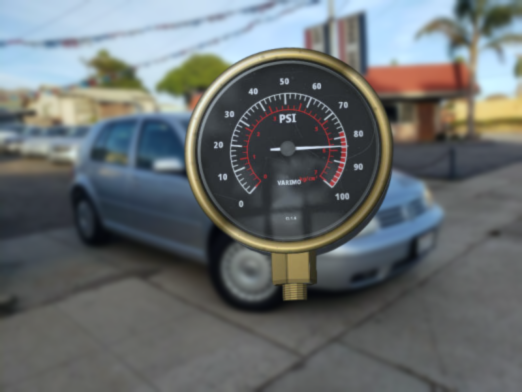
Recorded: 84,psi
